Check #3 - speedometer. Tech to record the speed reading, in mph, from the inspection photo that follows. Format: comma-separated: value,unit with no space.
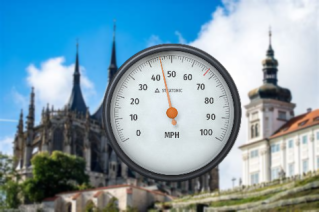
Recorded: 45,mph
